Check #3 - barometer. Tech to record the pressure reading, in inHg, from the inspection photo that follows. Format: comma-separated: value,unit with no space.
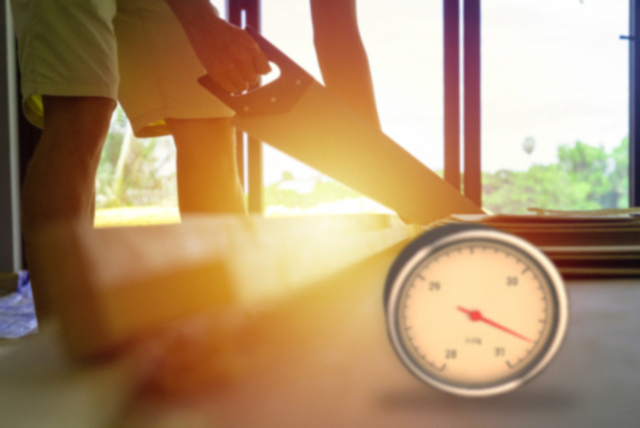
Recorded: 30.7,inHg
